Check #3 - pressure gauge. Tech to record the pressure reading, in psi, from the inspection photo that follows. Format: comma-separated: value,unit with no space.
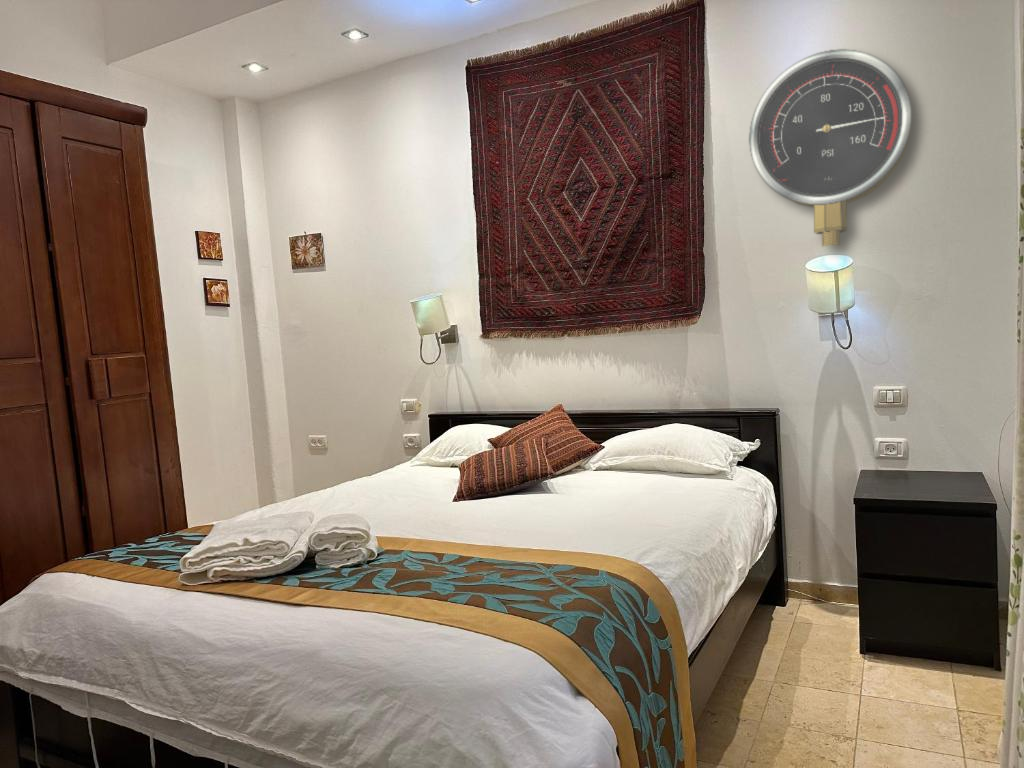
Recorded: 140,psi
